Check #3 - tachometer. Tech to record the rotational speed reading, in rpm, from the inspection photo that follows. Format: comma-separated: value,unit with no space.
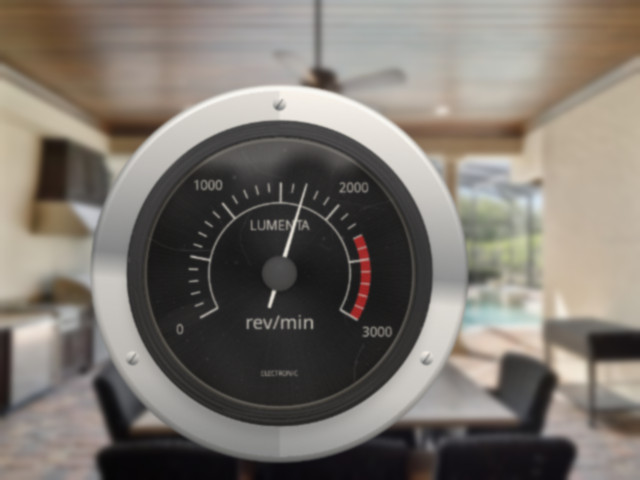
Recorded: 1700,rpm
